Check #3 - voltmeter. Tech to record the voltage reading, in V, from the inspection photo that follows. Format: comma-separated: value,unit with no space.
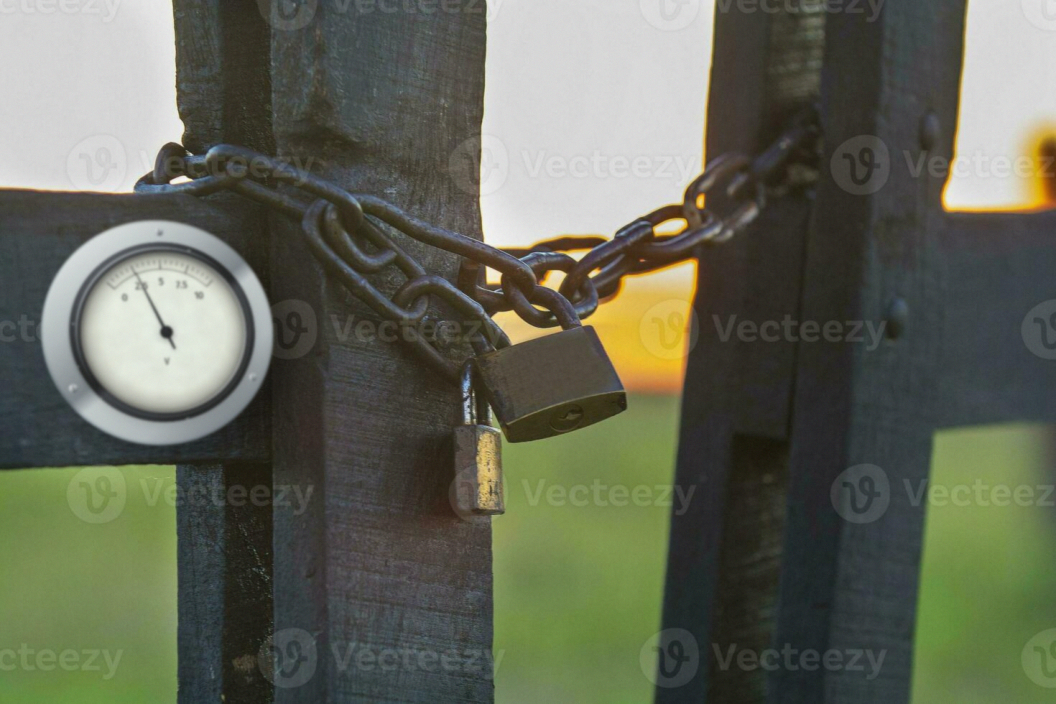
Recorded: 2.5,V
